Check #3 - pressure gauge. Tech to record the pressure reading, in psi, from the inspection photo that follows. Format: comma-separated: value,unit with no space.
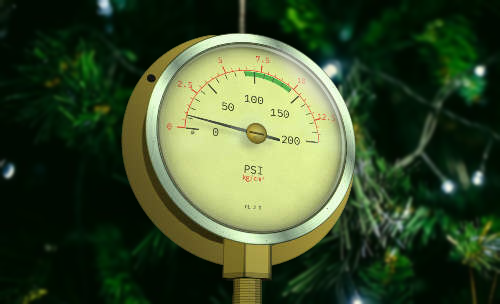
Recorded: 10,psi
